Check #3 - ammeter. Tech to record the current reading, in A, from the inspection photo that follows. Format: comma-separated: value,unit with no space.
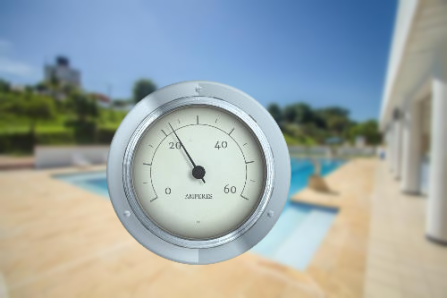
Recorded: 22.5,A
